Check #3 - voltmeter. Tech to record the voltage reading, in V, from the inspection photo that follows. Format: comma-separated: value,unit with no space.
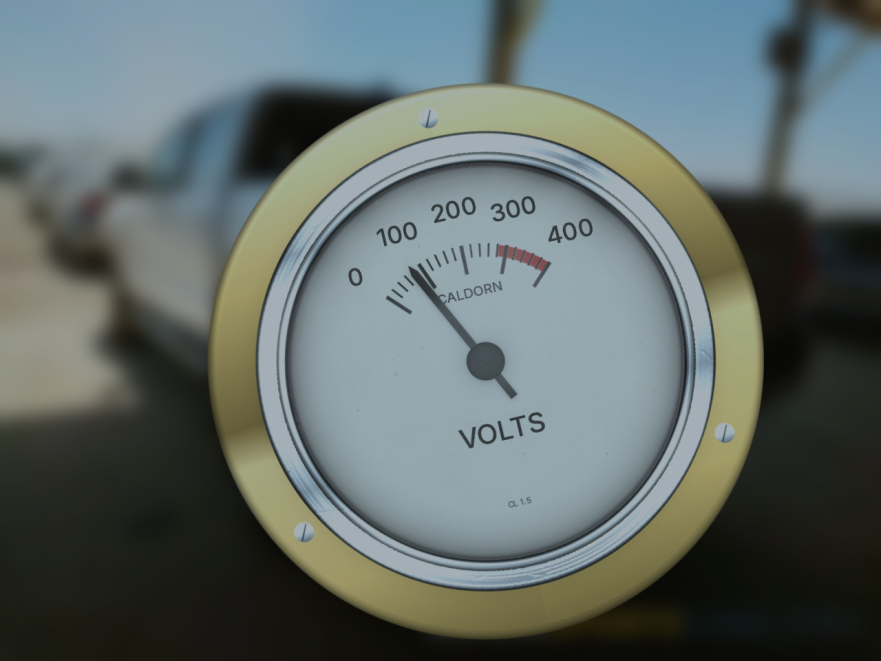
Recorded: 80,V
